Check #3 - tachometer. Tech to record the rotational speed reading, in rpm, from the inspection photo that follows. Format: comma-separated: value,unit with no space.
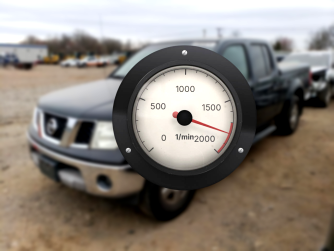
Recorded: 1800,rpm
